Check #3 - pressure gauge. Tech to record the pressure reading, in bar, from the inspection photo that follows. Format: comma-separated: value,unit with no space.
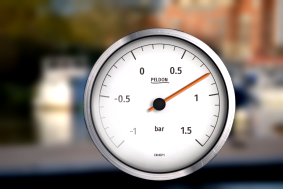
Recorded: 0.8,bar
